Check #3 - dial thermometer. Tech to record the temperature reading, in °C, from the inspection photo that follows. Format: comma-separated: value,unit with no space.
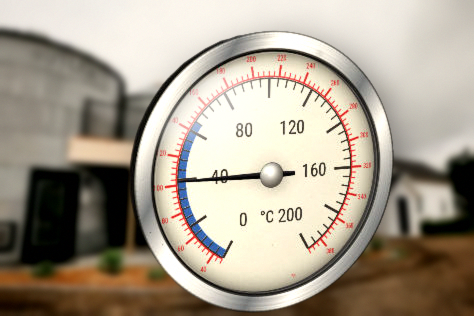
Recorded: 40,°C
